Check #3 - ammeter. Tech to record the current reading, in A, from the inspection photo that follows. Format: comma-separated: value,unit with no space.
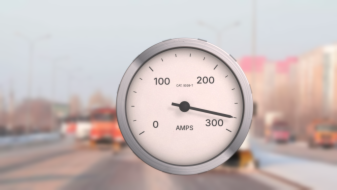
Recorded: 280,A
